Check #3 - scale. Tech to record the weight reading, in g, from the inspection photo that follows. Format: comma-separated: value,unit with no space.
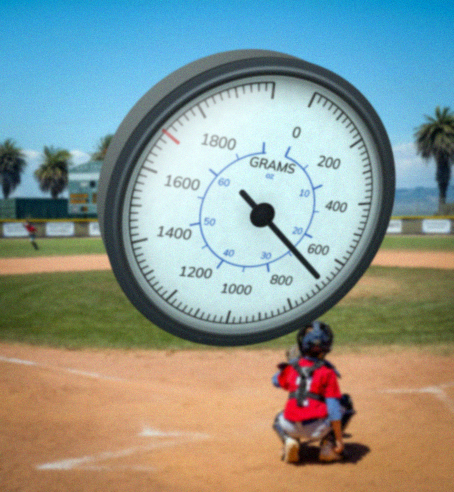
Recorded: 680,g
